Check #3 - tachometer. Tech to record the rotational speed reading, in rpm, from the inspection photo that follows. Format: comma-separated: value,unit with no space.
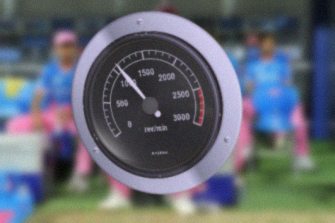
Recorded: 1100,rpm
